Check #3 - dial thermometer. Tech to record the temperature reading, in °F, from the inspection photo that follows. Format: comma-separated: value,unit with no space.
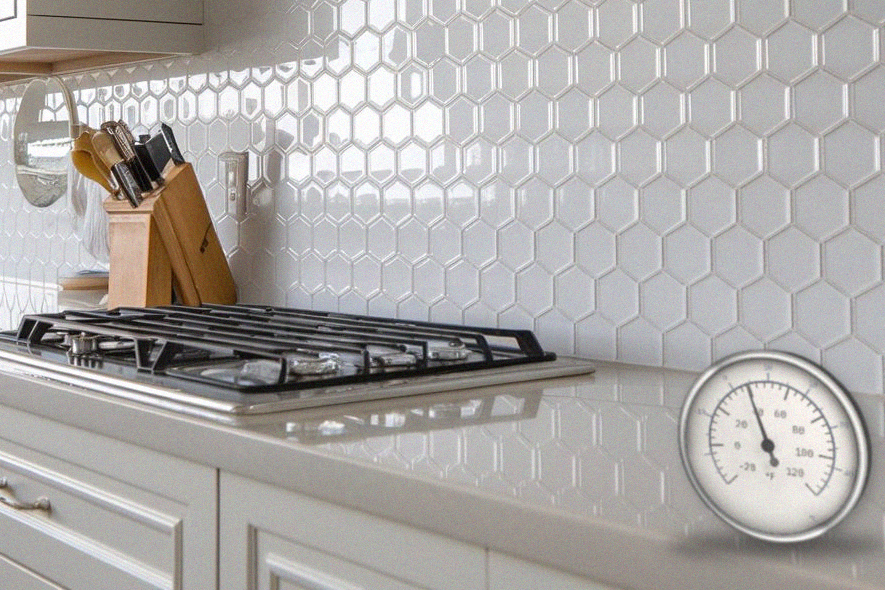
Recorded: 40,°F
